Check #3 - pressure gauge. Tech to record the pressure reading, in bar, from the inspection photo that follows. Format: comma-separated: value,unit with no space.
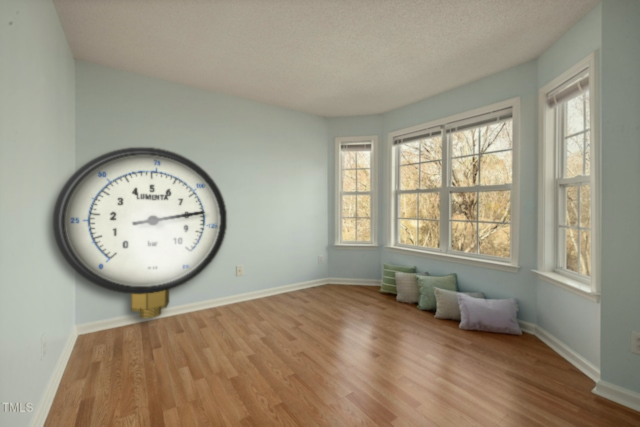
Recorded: 8,bar
